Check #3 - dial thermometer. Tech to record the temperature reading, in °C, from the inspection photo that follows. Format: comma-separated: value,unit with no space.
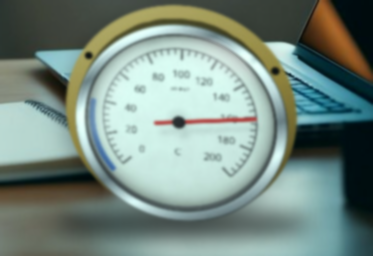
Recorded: 160,°C
